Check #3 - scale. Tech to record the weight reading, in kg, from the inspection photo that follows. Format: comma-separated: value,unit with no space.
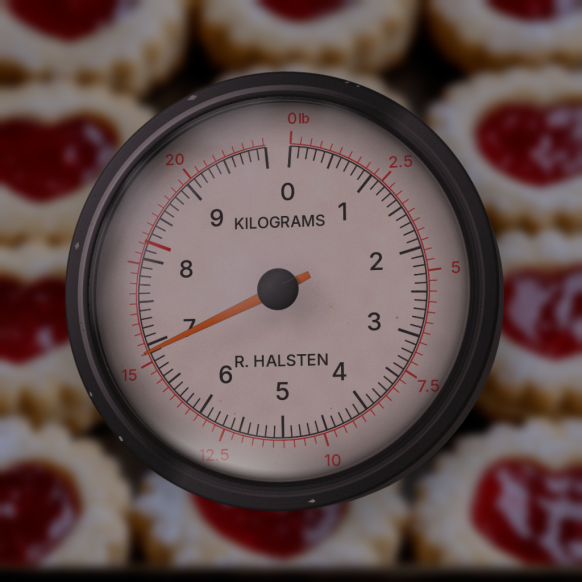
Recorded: 6.9,kg
